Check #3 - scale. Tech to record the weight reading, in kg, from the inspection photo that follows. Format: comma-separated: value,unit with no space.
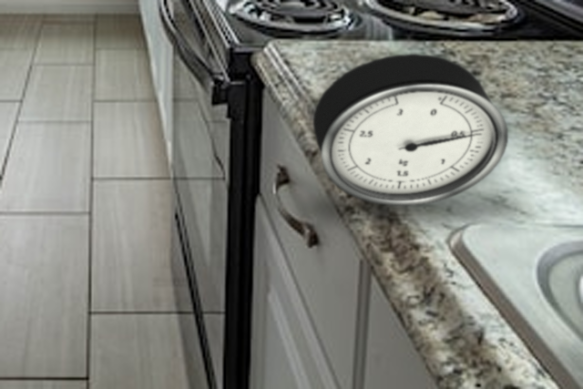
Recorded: 0.5,kg
